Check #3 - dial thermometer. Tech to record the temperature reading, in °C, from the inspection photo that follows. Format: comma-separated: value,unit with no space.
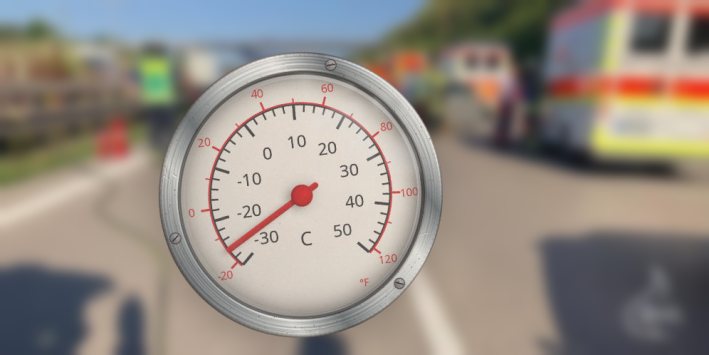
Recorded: -26,°C
